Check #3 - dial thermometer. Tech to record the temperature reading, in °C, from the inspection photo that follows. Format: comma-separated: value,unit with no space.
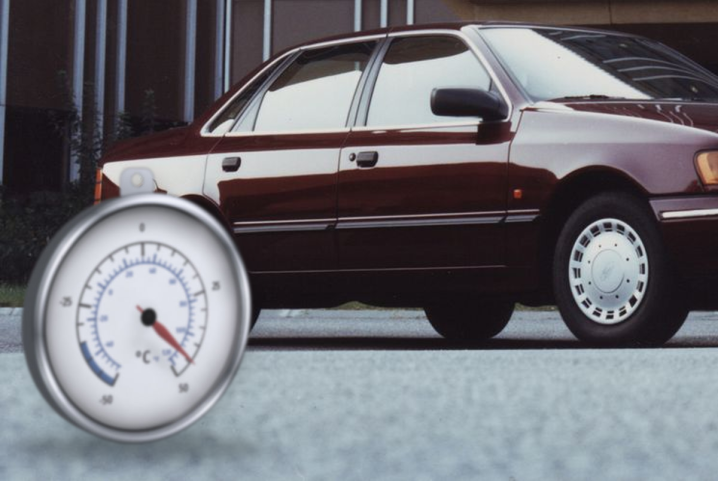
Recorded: 45,°C
